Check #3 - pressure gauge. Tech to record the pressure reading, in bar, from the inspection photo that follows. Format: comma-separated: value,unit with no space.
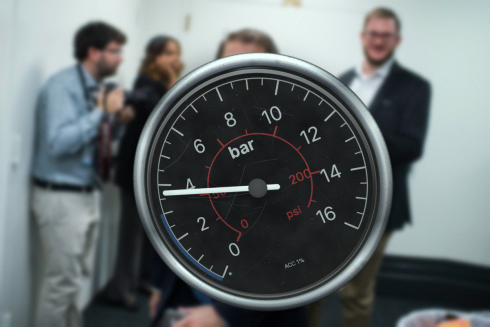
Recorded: 3.75,bar
